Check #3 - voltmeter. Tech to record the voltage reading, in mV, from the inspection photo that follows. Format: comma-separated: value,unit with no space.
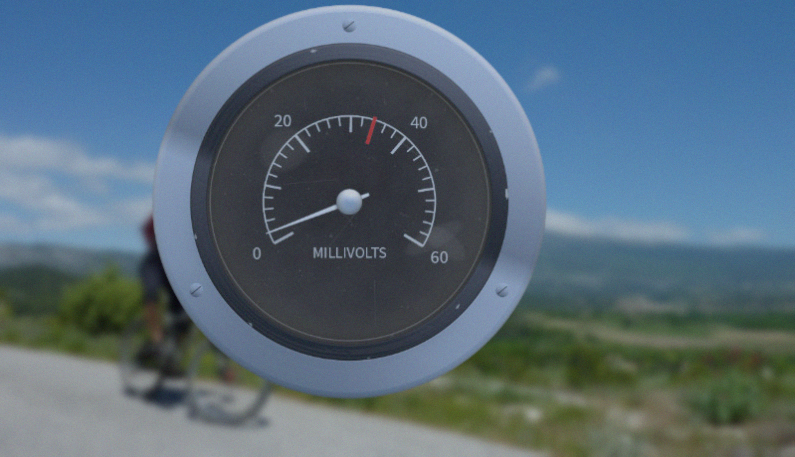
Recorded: 2,mV
